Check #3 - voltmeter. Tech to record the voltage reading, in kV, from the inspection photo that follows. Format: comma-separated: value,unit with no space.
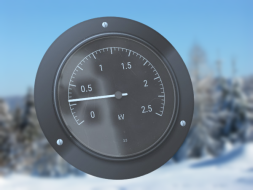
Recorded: 0.3,kV
